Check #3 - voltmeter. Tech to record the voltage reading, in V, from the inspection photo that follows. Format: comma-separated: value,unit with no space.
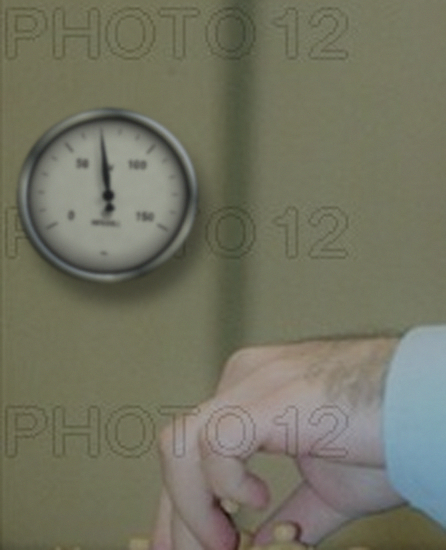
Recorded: 70,V
